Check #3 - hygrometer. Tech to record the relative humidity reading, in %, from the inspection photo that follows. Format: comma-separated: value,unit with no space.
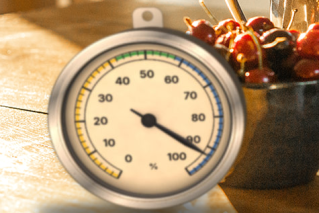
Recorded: 92,%
